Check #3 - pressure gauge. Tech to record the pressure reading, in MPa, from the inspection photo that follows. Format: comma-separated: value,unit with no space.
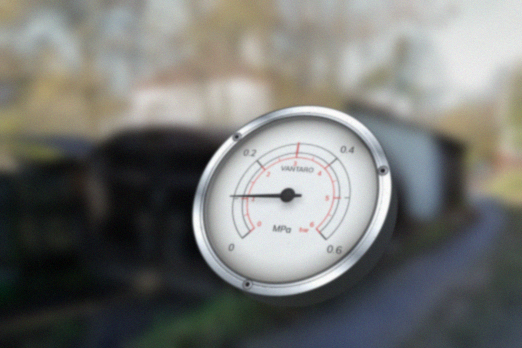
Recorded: 0.1,MPa
